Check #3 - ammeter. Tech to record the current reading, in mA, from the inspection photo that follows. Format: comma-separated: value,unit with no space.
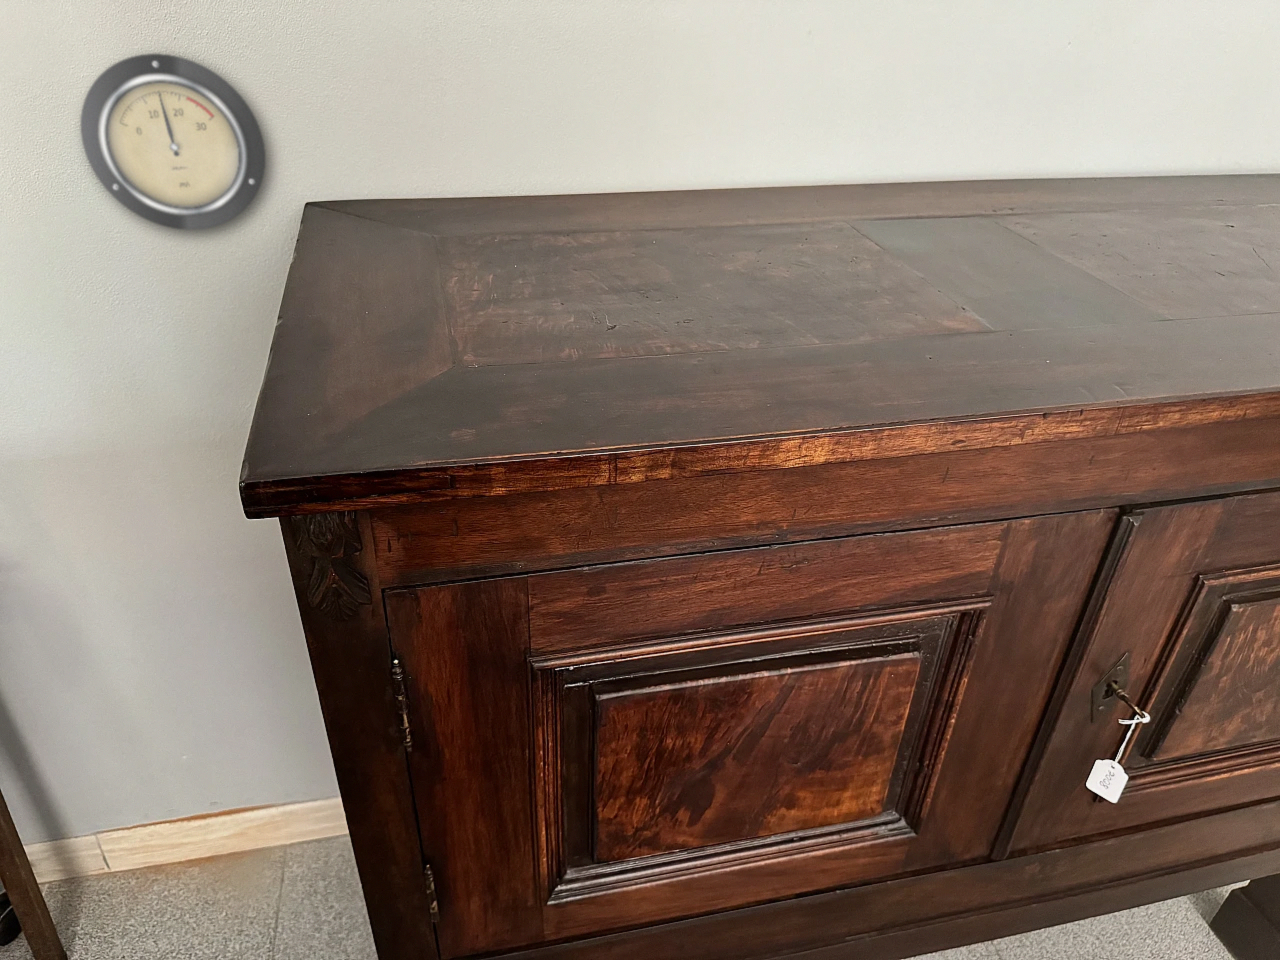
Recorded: 15,mA
